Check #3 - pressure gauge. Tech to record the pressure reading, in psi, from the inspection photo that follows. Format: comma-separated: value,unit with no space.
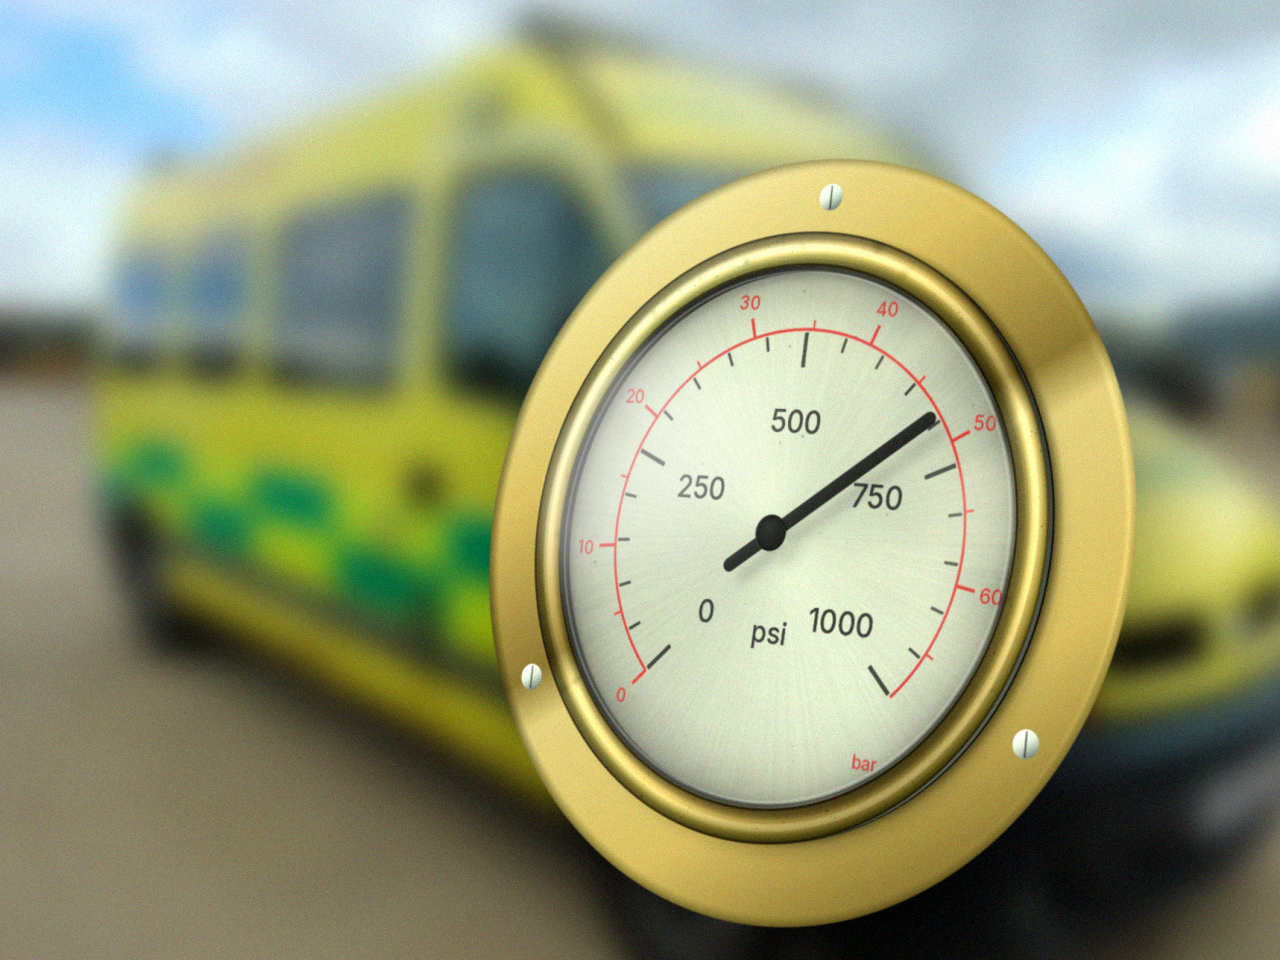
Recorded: 700,psi
